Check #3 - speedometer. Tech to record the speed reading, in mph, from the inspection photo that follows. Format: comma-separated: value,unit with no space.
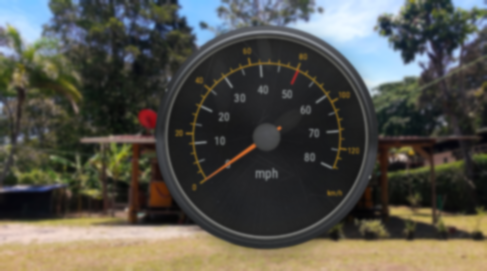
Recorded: 0,mph
